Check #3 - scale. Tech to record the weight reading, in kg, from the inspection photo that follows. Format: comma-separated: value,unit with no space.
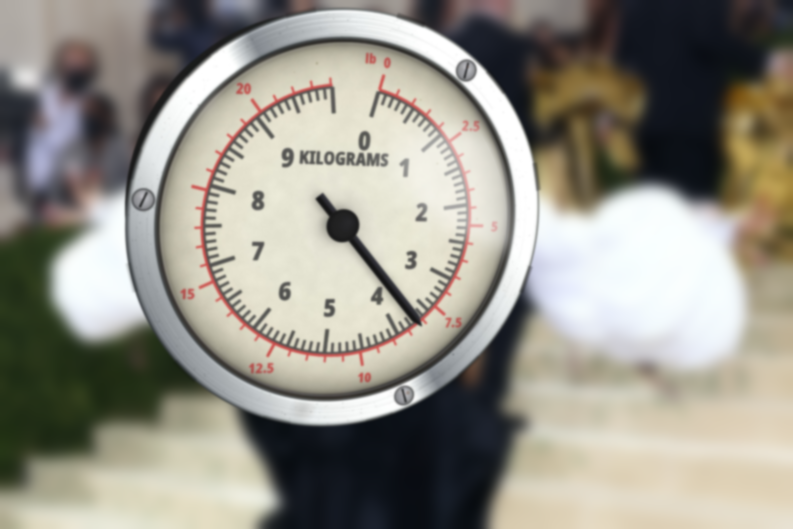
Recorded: 3.7,kg
